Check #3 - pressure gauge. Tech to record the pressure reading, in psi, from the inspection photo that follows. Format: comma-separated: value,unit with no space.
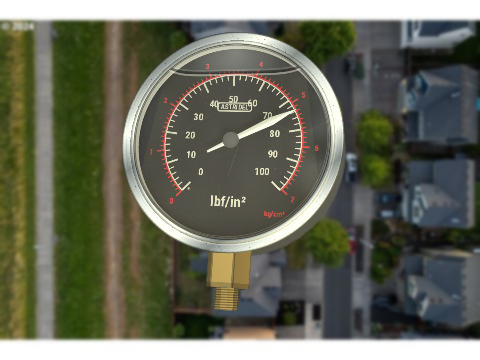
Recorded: 74,psi
